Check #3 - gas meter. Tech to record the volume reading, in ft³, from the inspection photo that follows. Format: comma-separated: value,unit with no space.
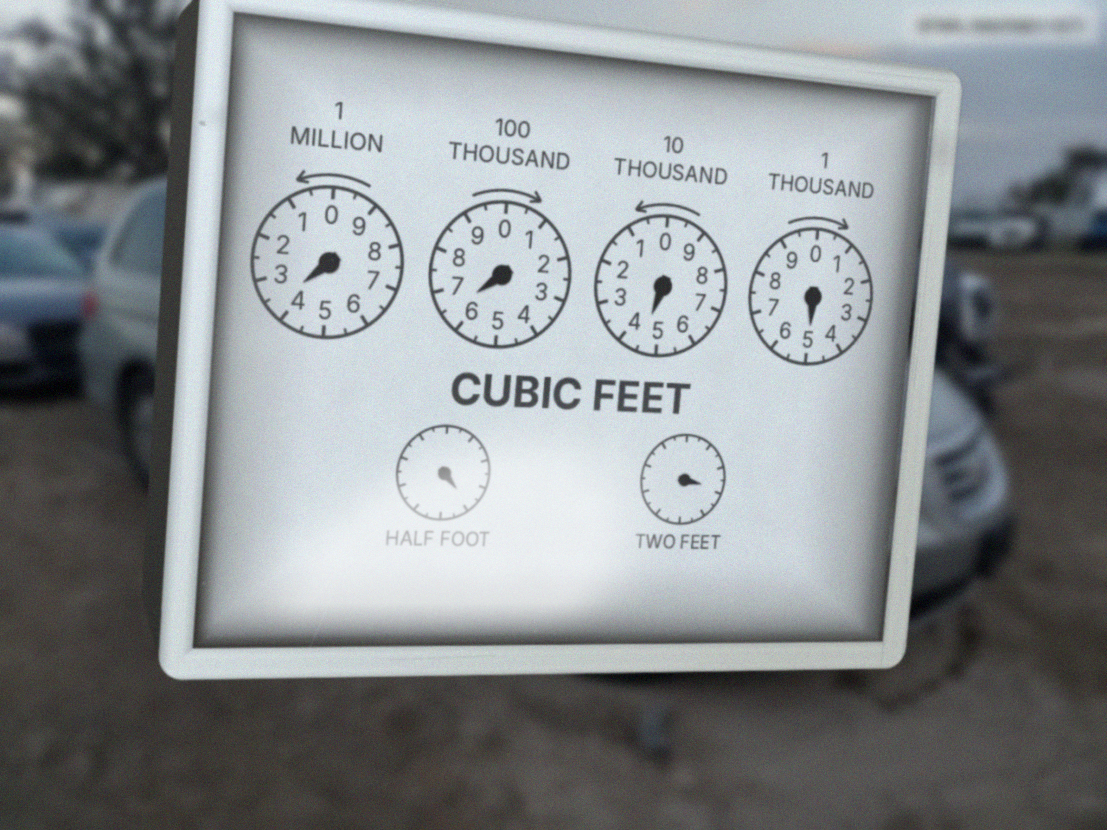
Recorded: 364500,ft³
